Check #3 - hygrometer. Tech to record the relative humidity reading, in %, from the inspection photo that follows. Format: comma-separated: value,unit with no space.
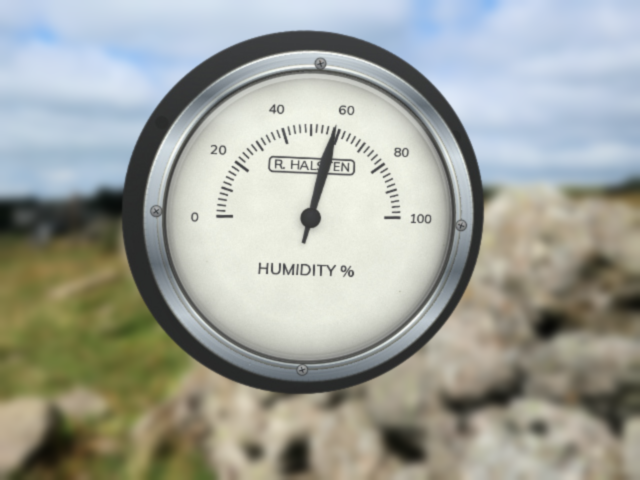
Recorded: 58,%
